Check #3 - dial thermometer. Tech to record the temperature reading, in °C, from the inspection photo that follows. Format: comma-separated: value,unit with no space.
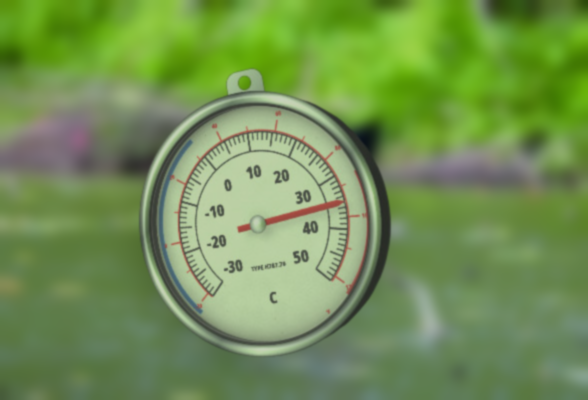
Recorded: 35,°C
